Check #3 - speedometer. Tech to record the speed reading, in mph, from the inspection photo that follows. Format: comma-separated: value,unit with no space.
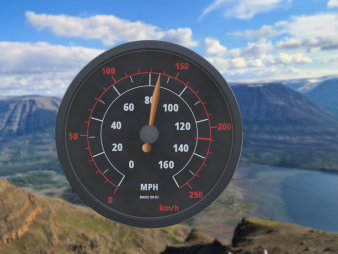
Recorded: 85,mph
